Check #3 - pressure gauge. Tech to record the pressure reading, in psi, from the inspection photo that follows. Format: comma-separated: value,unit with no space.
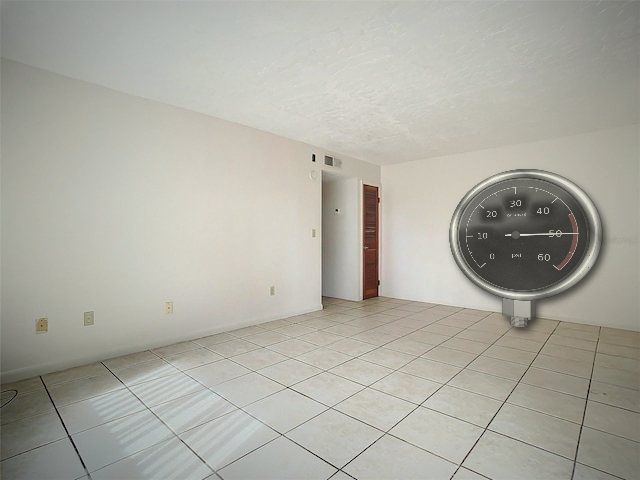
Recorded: 50,psi
